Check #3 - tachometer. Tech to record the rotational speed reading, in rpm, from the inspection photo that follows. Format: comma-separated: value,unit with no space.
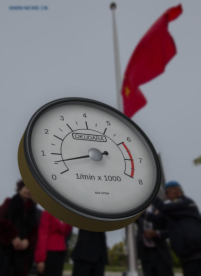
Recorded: 500,rpm
